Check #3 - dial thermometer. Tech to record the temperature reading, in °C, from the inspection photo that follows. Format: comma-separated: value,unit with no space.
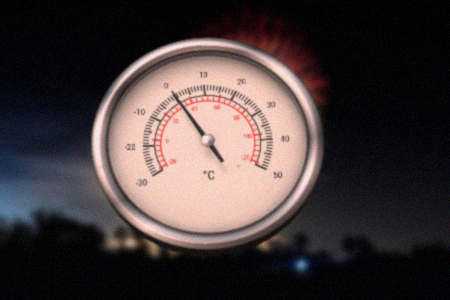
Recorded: 0,°C
